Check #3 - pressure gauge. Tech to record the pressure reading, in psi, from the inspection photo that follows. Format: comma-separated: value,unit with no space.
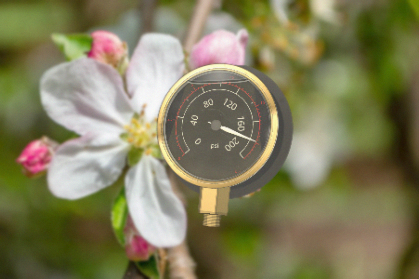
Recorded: 180,psi
